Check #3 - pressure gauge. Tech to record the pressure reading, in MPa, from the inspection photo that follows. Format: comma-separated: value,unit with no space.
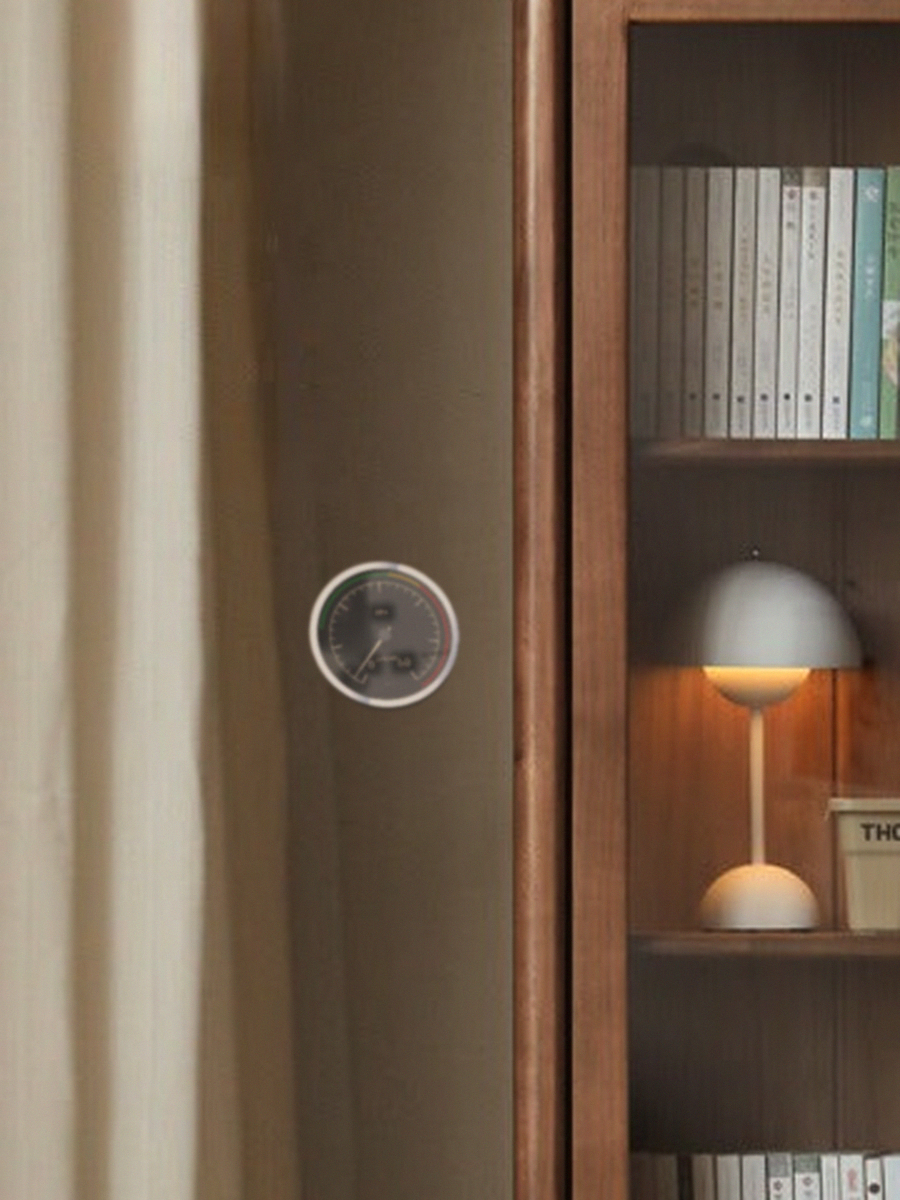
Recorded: 2,MPa
